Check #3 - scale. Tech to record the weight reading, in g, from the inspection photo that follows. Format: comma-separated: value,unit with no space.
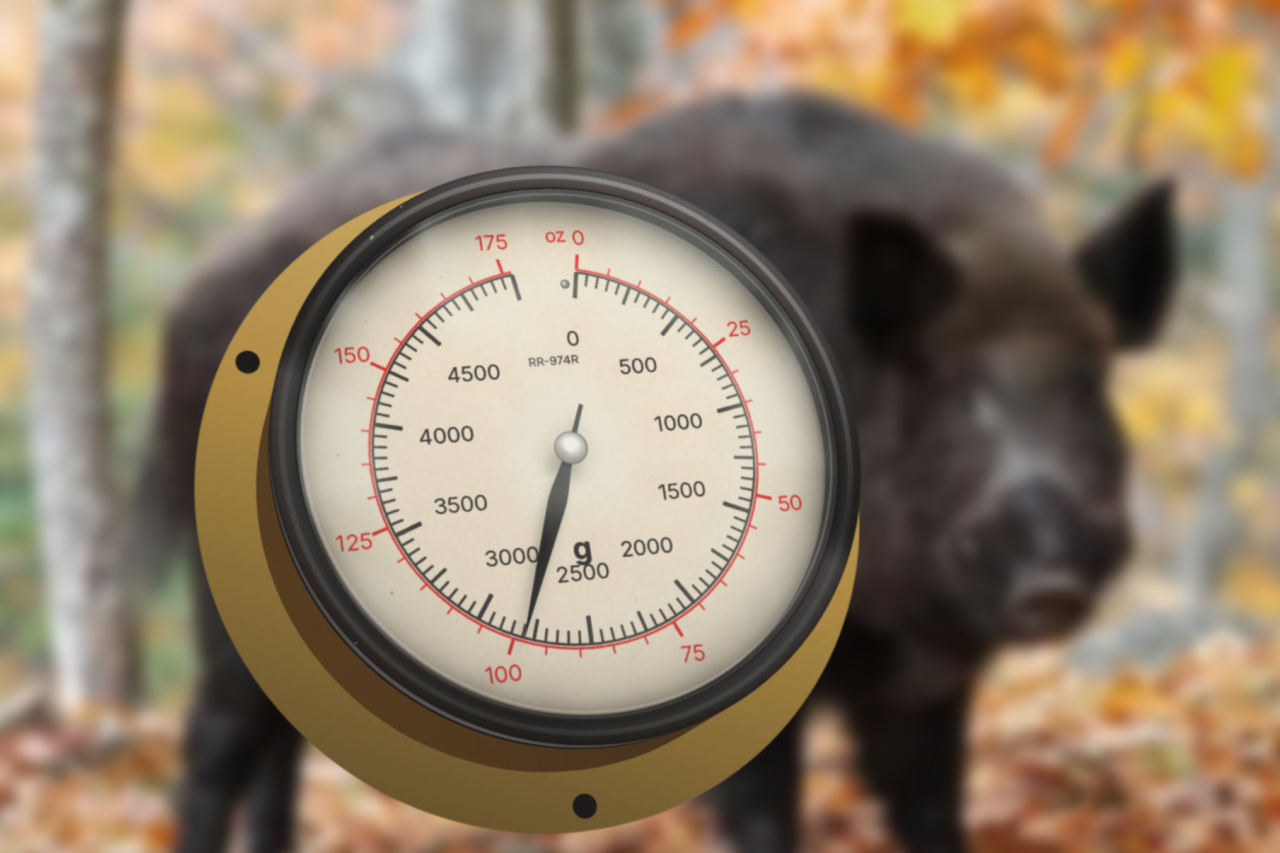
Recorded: 2800,g
